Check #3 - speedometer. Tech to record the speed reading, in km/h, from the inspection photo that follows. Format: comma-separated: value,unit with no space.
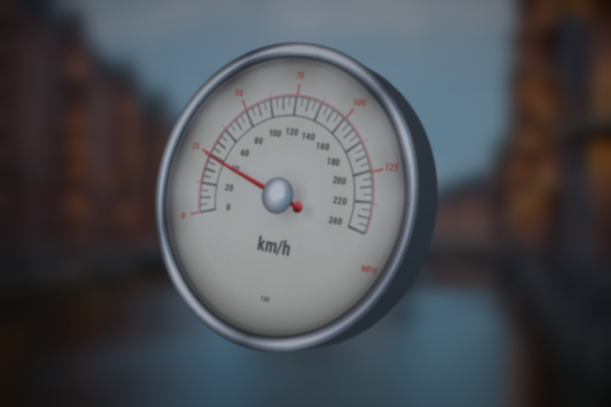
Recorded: 40,km/h
